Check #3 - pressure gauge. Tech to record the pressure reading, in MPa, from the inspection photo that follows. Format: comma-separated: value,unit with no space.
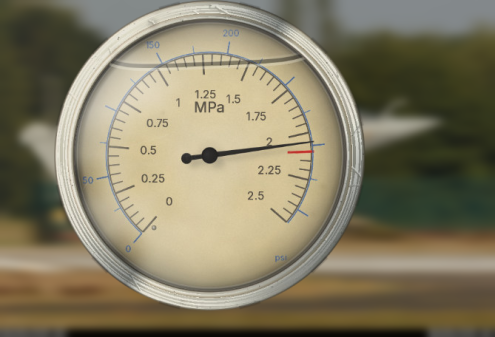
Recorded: 2.05,MPa
